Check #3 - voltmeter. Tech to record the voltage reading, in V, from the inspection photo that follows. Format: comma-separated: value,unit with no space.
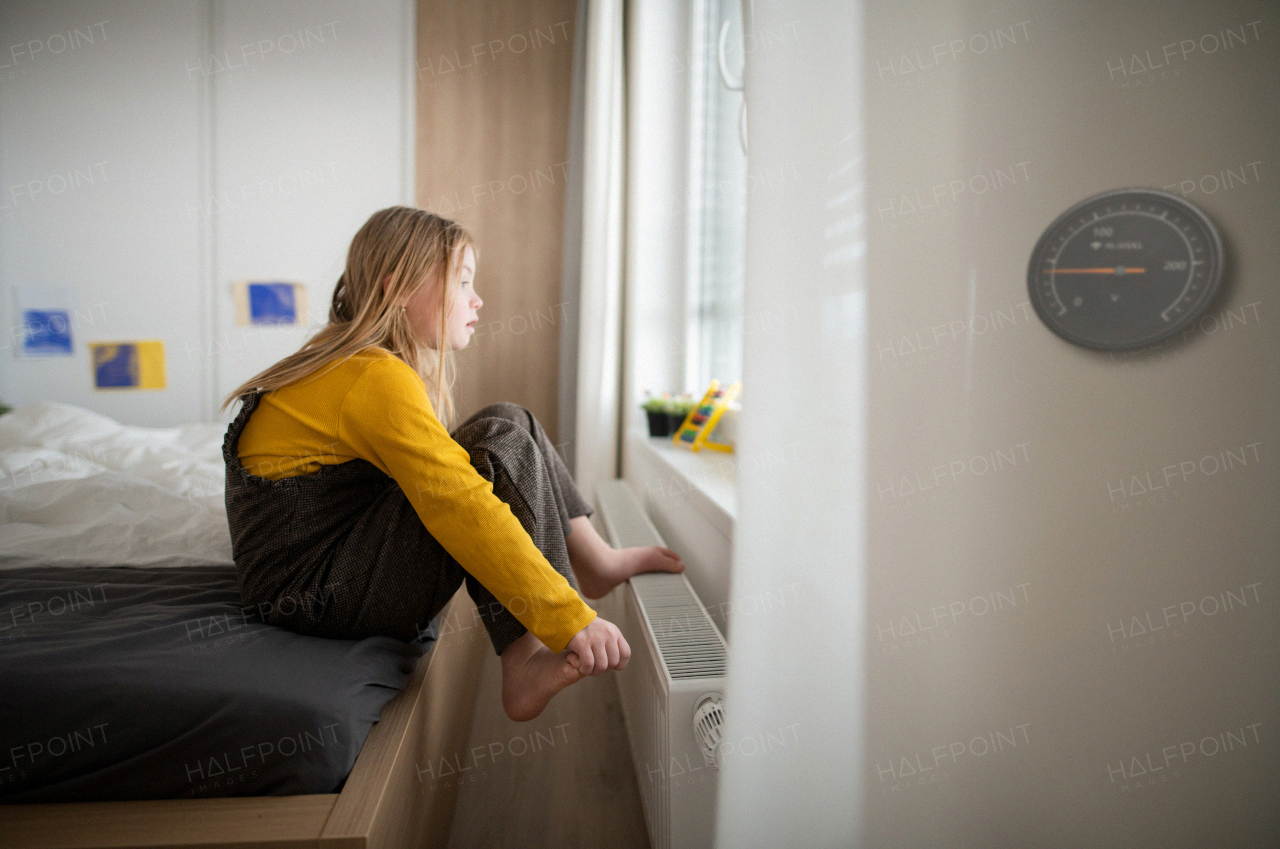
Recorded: 40,V
